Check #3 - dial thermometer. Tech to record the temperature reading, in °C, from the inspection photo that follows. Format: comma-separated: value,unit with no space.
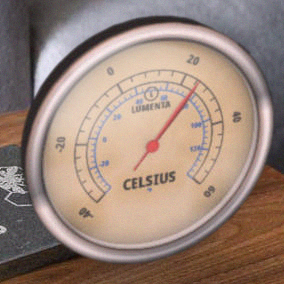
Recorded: 24,°C
